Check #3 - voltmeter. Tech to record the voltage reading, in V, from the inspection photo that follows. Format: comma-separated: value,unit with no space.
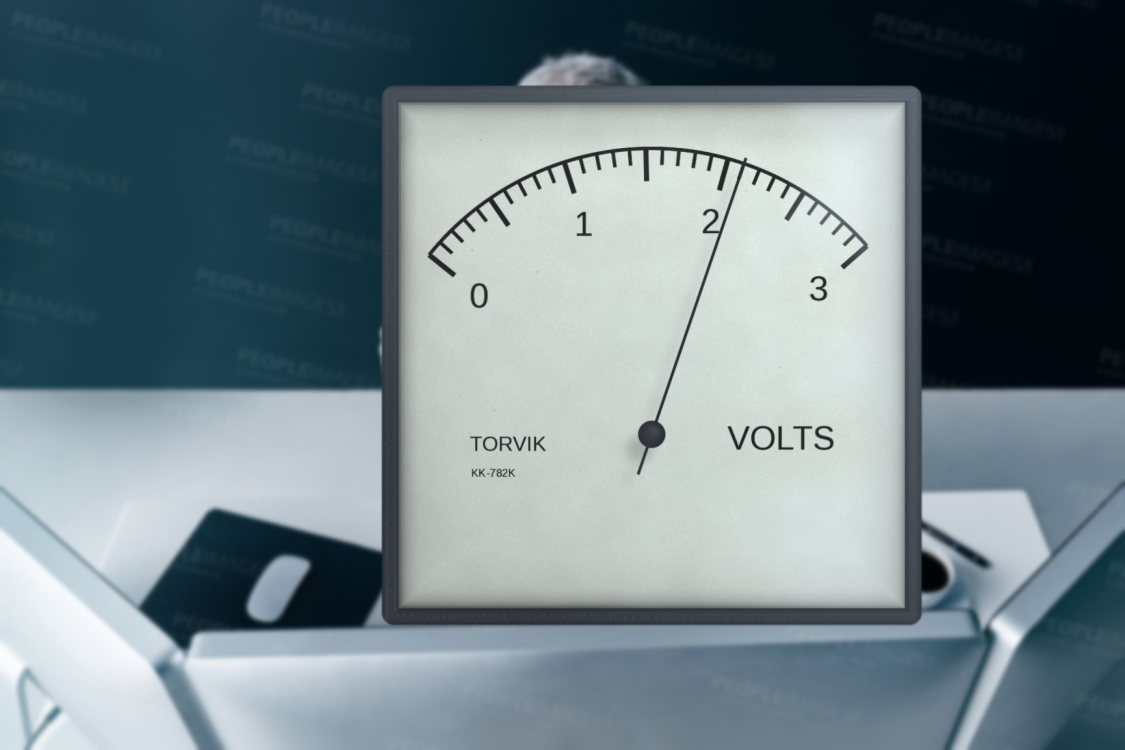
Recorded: 2.1,V
